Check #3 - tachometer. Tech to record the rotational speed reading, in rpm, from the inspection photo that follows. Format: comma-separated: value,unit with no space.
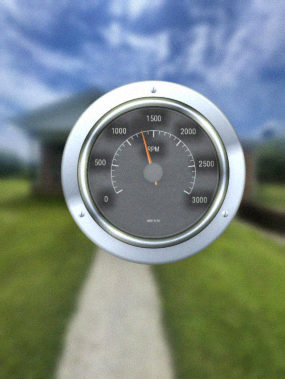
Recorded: 1300,rpm
